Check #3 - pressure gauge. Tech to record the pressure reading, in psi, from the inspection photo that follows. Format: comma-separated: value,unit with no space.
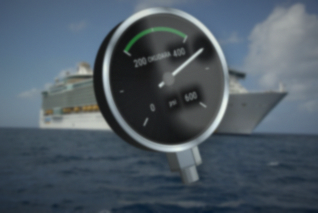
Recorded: 450,psi
